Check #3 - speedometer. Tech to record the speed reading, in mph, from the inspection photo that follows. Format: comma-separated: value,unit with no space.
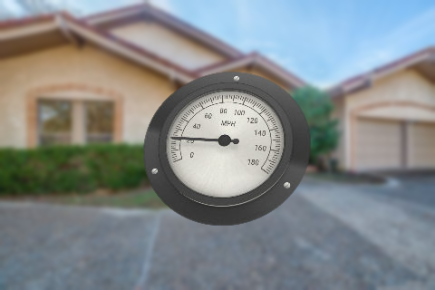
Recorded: 20,mph
